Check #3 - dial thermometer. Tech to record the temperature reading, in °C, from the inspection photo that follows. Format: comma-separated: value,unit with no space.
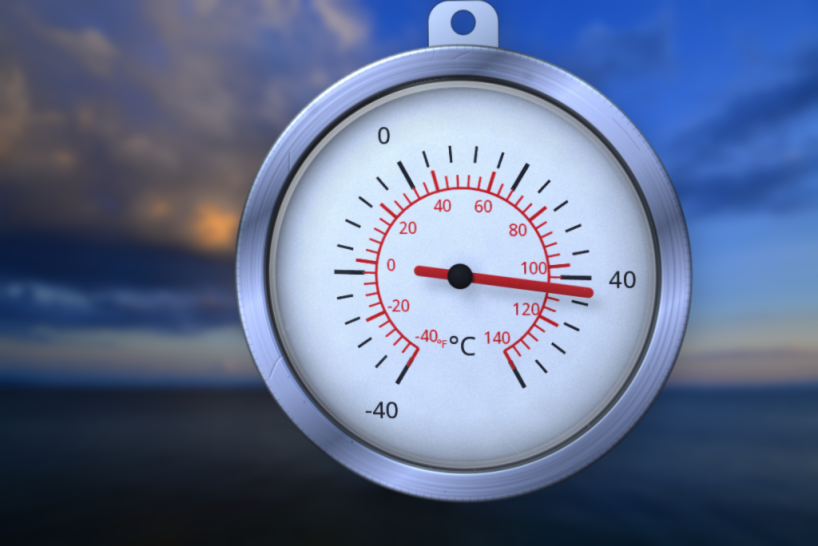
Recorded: 42,°C
